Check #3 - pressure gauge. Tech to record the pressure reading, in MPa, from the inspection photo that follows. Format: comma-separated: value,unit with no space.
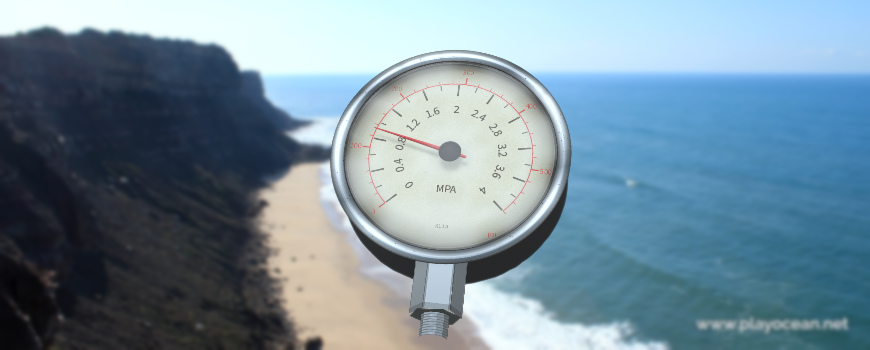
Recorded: 0.9,MPa
